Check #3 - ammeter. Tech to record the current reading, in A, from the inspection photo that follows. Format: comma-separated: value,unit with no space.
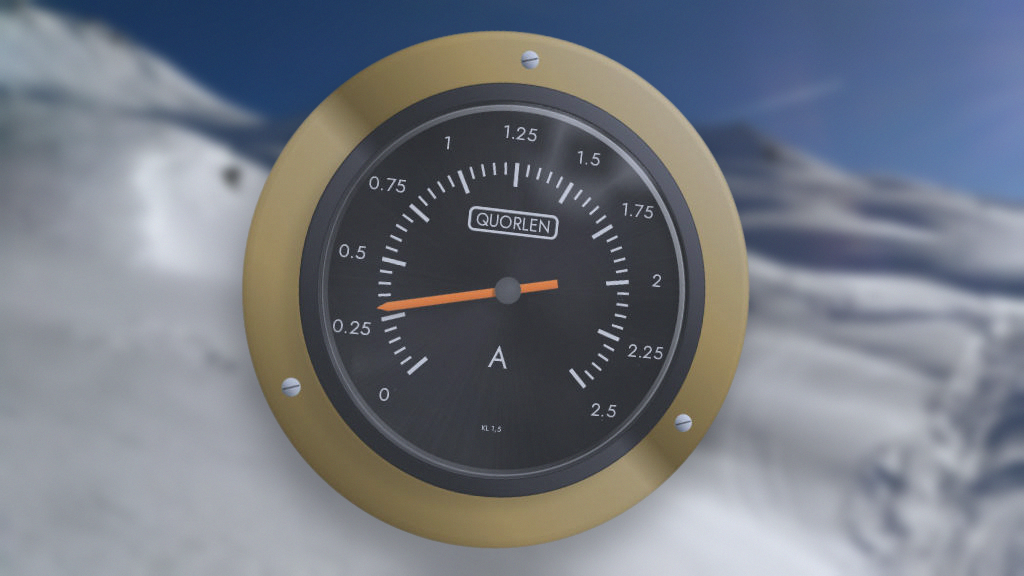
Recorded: 0.3,A
